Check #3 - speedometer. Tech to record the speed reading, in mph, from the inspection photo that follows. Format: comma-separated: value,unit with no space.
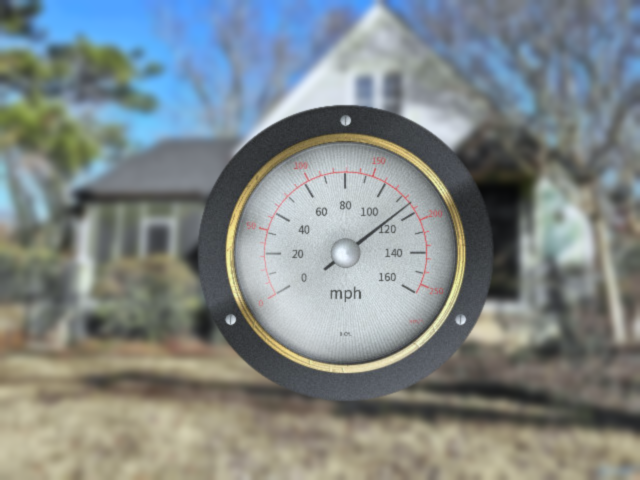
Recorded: 115,mph
